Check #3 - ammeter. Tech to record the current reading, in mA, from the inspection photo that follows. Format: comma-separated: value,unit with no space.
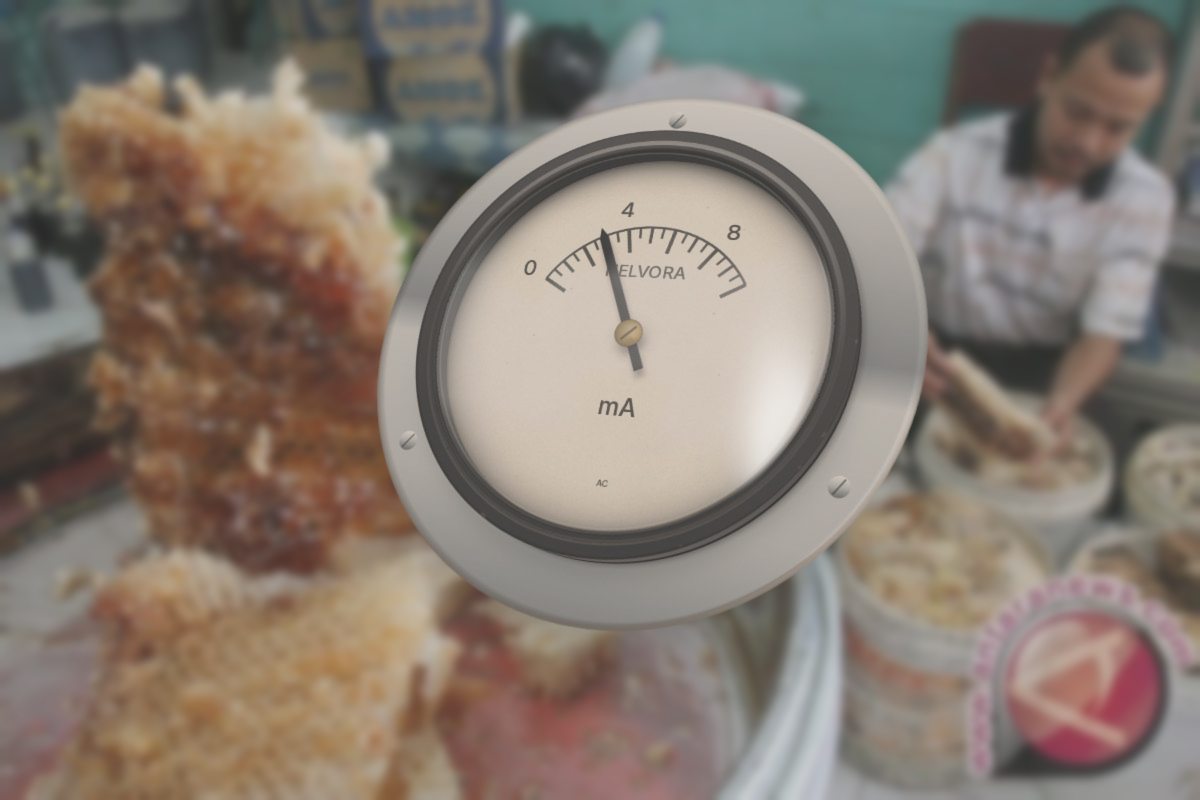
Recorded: 3,mA
